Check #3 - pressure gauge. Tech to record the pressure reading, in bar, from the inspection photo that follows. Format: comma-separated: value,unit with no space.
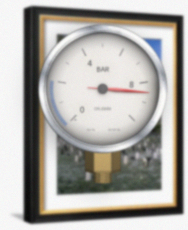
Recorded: 8.5,bar
